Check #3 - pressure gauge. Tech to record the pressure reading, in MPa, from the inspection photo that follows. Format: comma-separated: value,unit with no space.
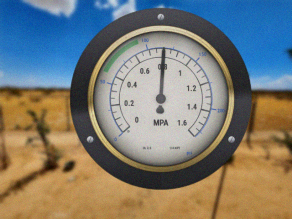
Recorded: 0.8,MPa
